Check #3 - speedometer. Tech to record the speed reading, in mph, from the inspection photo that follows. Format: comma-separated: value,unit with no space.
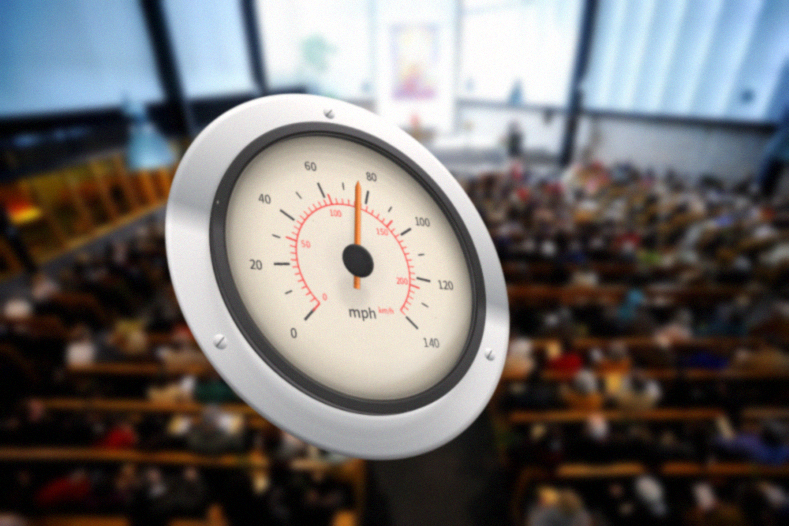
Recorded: 75,mph
